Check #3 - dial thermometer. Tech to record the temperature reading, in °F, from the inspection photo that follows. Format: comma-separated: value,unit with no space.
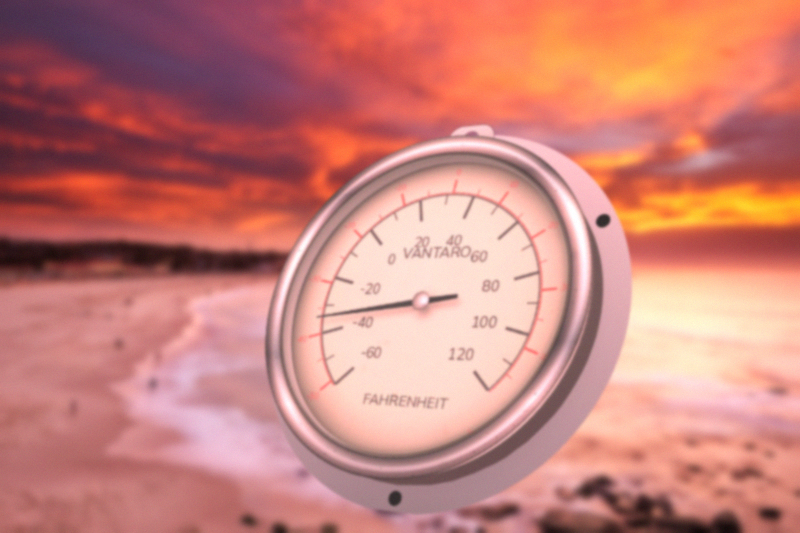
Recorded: -35,°F
